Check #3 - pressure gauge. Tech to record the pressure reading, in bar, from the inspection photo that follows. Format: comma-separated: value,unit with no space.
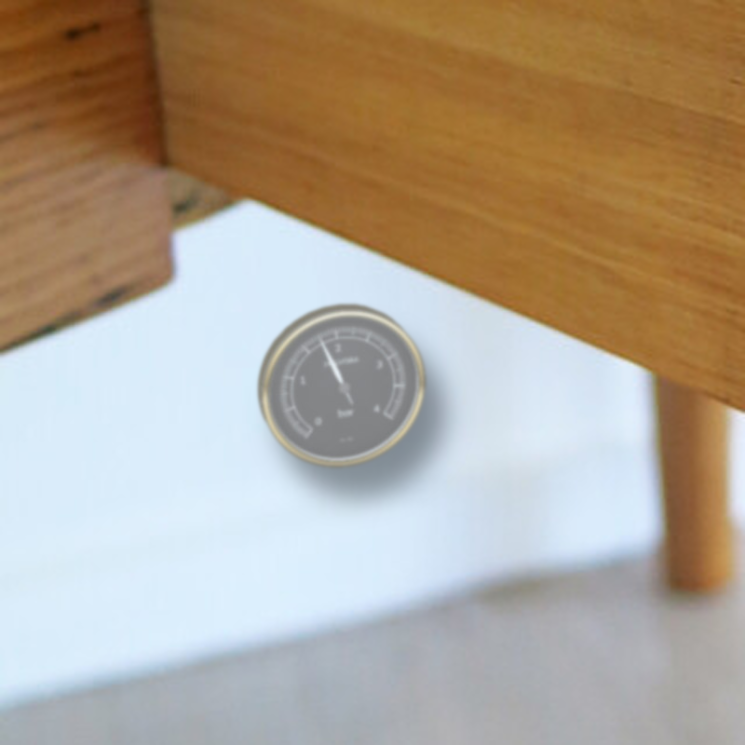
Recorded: 1.75,bar
